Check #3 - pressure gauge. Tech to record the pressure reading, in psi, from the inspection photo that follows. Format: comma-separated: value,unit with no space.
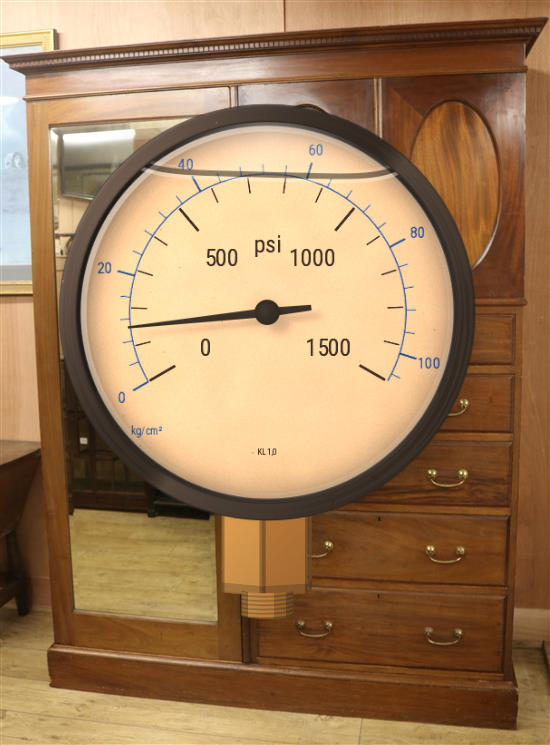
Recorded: 150,psi
